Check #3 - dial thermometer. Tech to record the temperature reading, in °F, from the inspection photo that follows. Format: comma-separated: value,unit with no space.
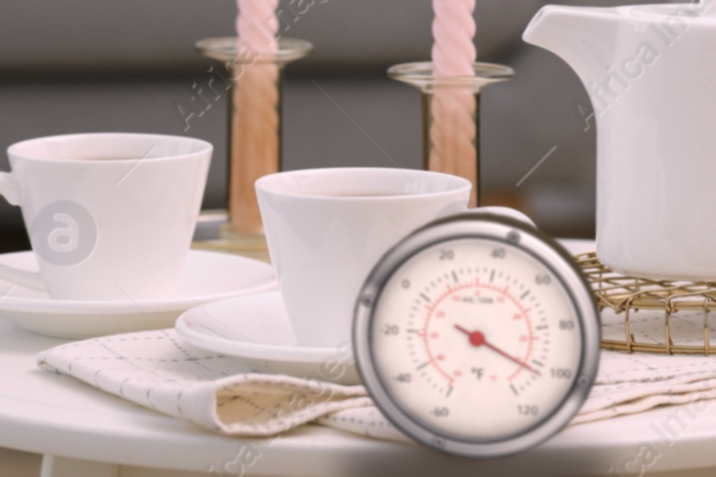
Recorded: 104,°F
